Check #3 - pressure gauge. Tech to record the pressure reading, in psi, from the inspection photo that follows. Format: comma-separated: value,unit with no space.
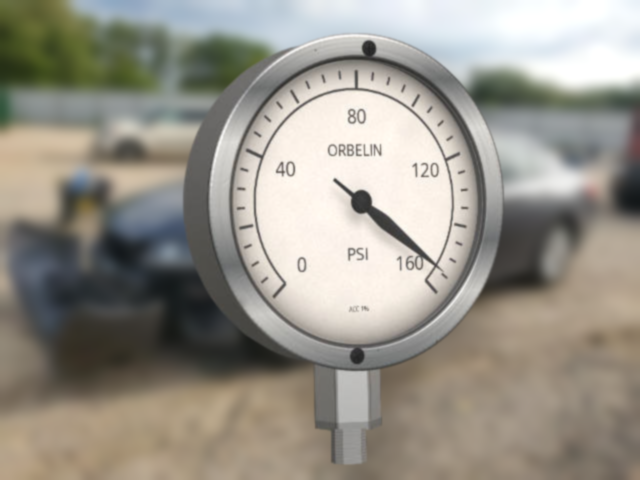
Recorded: 155,psi
